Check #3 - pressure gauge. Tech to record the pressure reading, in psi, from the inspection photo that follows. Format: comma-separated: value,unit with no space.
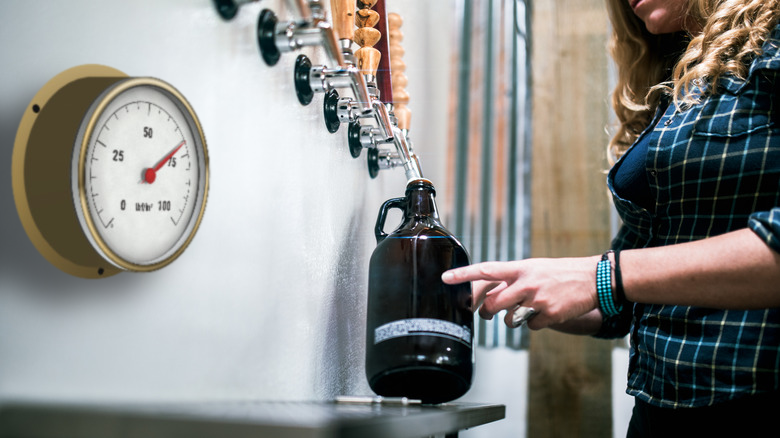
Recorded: 70,psi
